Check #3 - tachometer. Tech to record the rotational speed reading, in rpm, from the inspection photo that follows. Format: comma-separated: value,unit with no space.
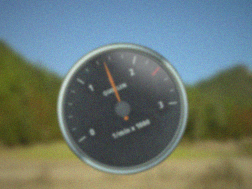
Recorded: 1500,rpm
